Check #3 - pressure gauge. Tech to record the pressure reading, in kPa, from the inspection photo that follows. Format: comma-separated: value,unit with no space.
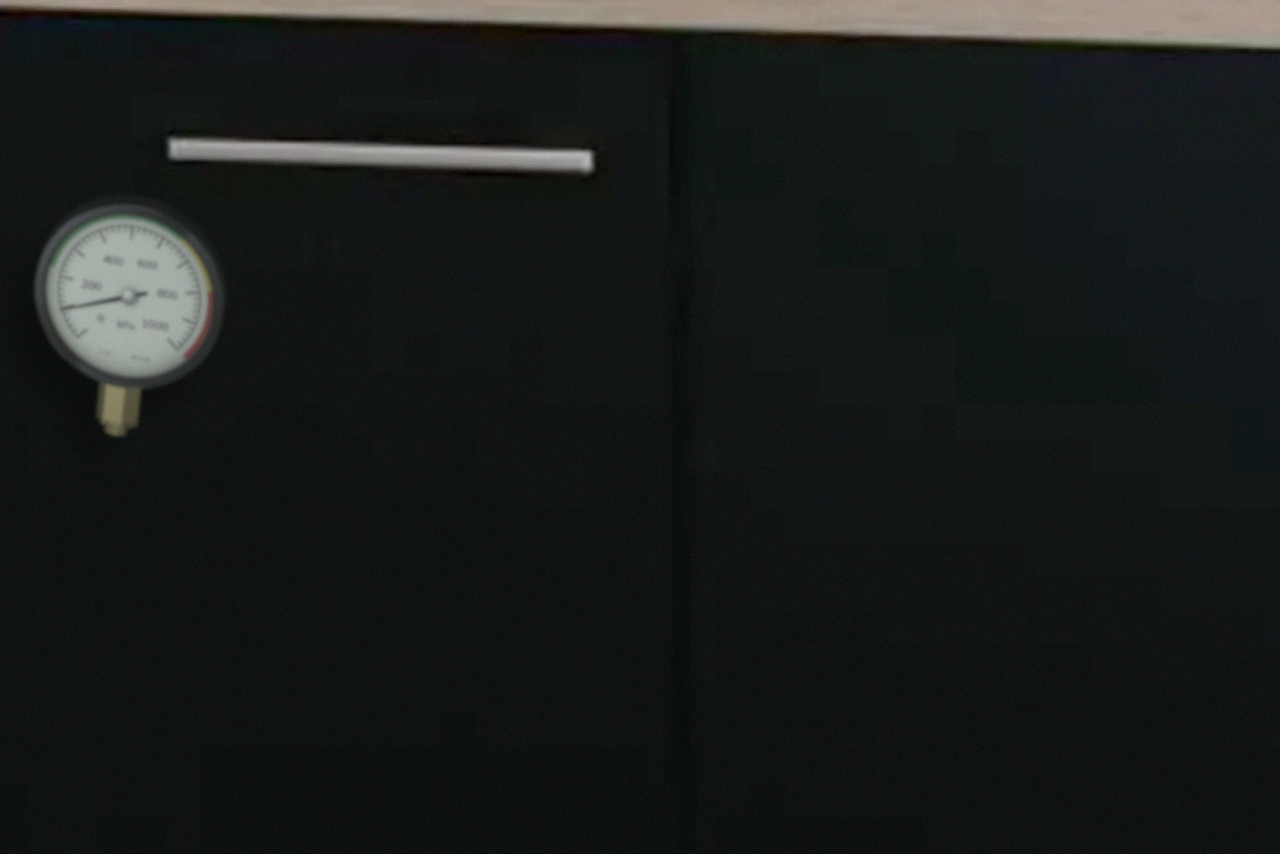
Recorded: 100,kPa
